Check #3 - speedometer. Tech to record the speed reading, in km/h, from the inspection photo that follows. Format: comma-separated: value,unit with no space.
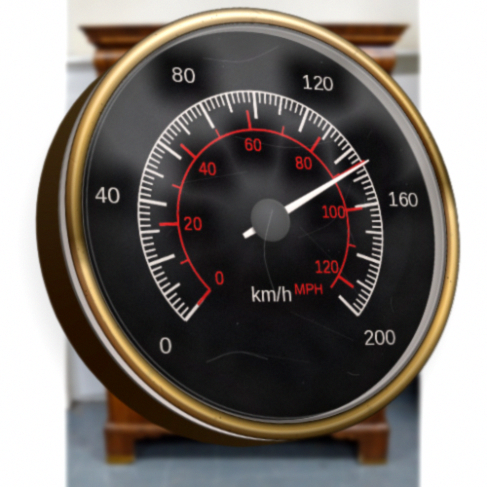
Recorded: 146,km/h
